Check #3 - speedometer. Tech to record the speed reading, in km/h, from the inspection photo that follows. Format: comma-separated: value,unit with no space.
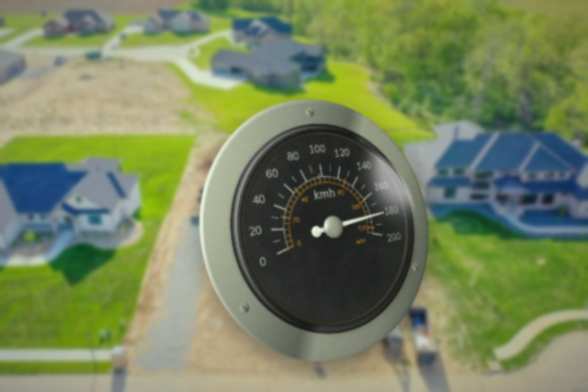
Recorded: 180,km/h
